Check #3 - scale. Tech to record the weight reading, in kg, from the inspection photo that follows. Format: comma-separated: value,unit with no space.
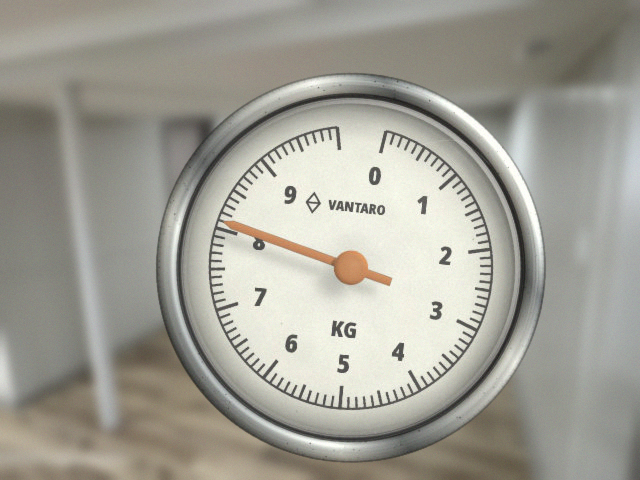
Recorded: 8.1,kg
